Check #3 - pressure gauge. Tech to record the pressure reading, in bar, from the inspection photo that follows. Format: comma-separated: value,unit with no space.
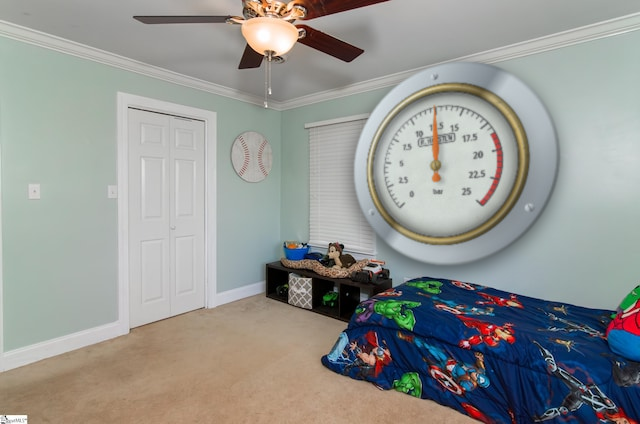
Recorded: 12.5,bar
